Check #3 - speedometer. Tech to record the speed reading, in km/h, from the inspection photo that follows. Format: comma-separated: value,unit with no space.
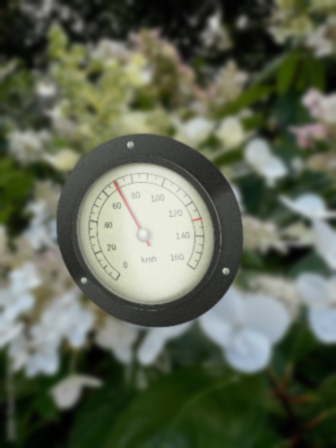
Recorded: 70,km/h
